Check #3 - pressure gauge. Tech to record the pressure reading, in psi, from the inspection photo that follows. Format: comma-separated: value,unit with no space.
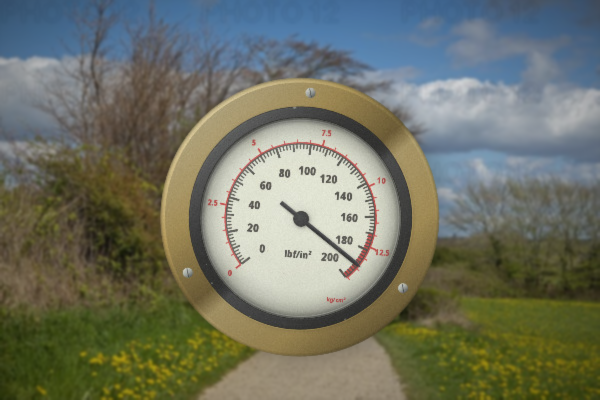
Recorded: 190,psi
